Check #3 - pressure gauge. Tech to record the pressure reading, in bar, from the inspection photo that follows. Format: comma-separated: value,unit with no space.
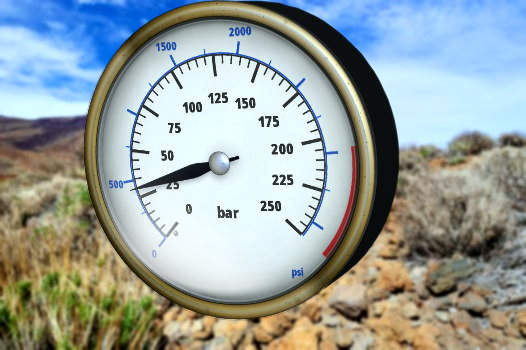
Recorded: 30,bar
